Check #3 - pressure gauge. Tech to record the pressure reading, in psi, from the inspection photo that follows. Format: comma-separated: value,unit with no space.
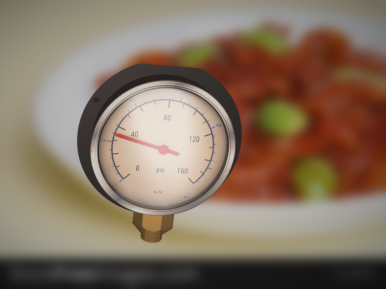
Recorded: 35,psi
